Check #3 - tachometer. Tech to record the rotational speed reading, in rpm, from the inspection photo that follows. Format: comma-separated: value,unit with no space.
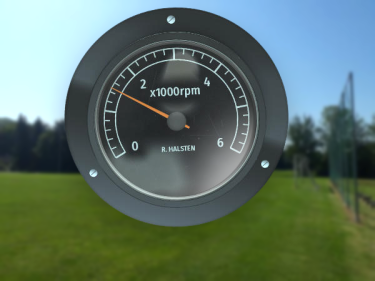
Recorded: 1500,rpm
